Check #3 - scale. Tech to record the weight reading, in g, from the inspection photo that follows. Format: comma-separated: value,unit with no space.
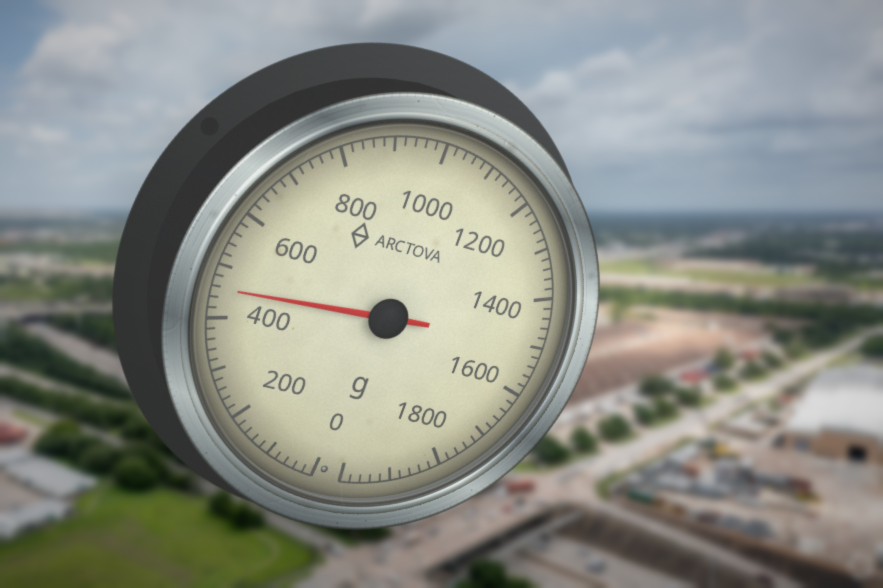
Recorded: 460,g
